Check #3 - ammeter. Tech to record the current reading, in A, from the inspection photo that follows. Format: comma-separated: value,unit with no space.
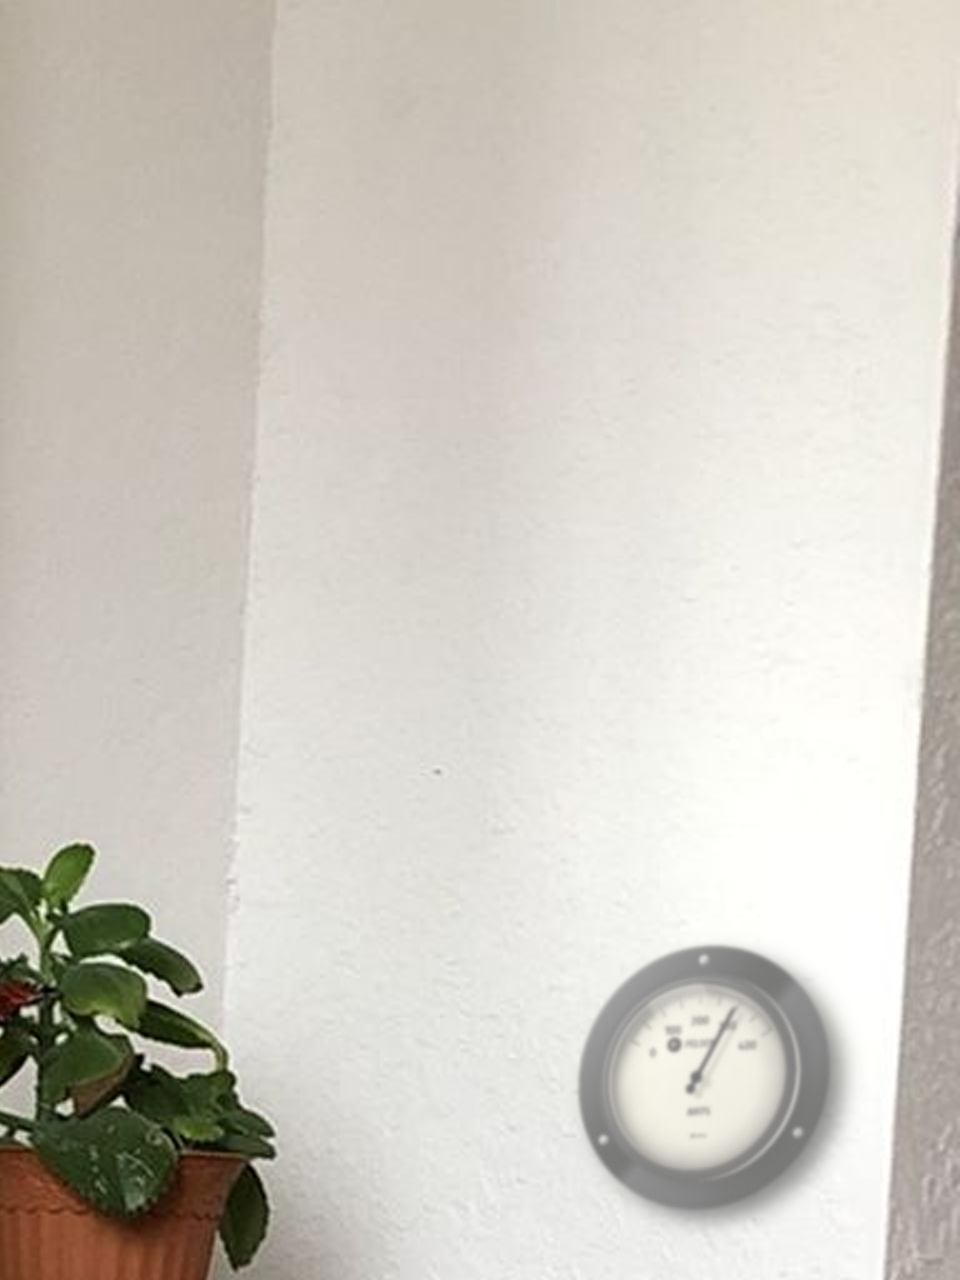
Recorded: 300,A
